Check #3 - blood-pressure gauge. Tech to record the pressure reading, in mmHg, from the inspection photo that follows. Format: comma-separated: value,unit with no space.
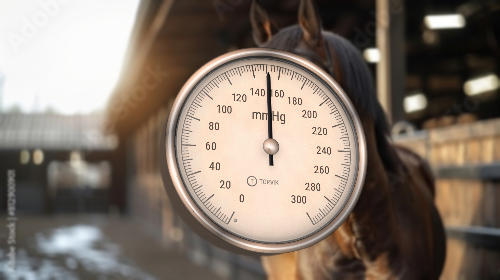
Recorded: 150,mmHg
